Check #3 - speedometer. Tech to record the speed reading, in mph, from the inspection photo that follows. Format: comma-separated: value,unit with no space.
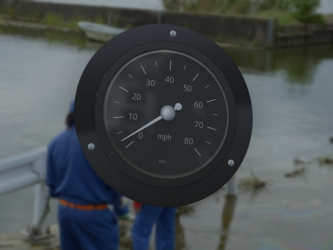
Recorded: 2.5,mph
